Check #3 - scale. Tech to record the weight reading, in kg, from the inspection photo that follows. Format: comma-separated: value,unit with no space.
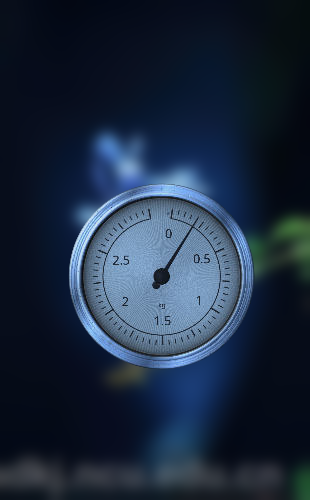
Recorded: 0.2,kg
